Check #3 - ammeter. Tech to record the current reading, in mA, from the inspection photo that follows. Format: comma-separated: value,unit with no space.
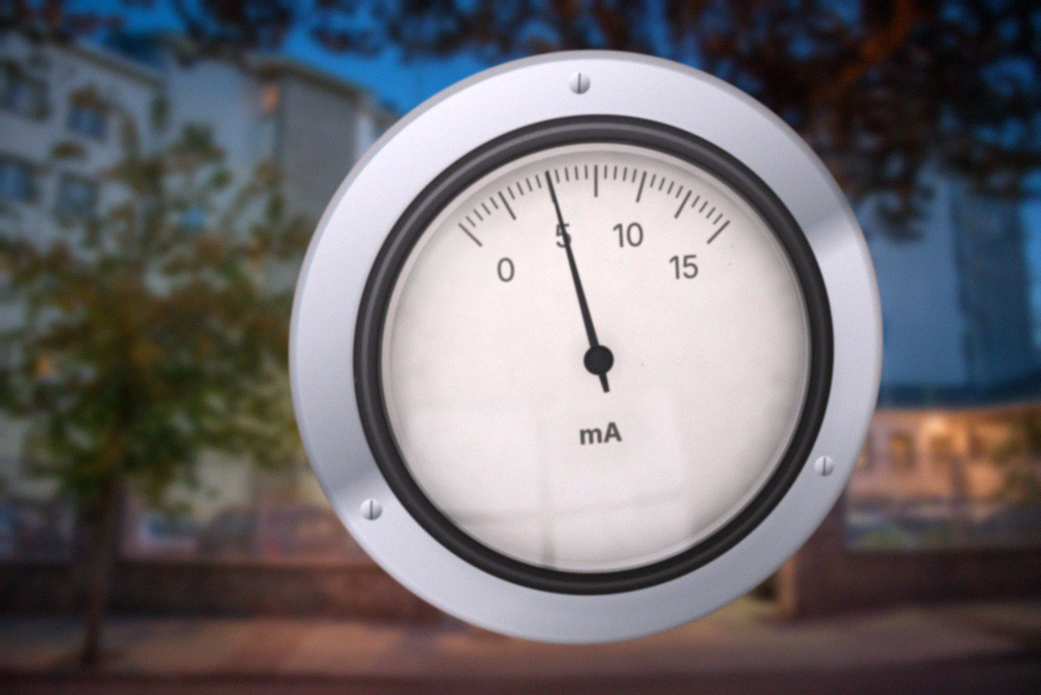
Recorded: 5,mA
